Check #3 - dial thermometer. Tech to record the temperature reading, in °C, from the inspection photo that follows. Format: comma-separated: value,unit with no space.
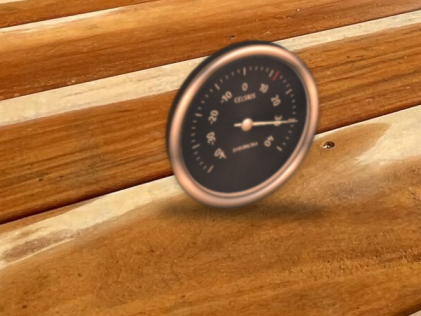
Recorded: 30,°C
